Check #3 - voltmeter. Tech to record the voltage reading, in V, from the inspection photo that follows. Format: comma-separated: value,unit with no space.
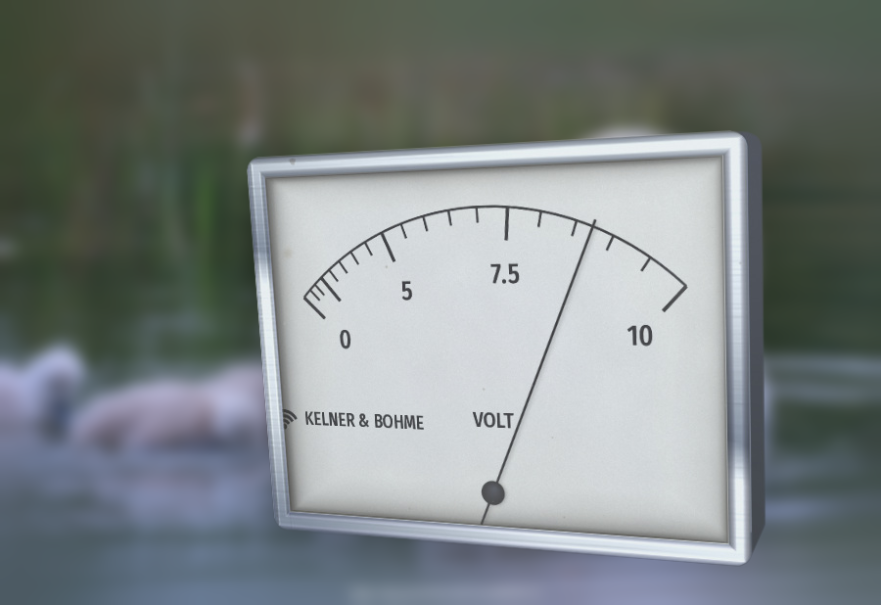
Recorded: 8.75,V
